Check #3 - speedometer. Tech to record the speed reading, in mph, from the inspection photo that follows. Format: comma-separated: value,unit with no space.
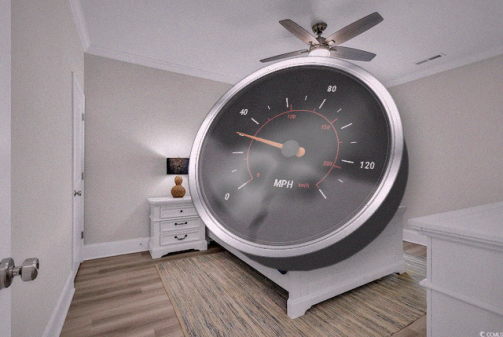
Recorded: 30,mph
